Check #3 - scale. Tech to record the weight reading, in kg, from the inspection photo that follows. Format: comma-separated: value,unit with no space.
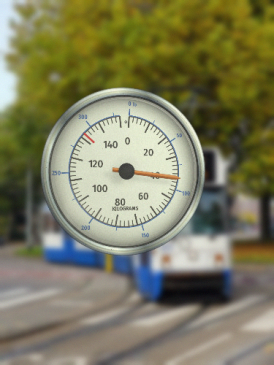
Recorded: 40,kg
